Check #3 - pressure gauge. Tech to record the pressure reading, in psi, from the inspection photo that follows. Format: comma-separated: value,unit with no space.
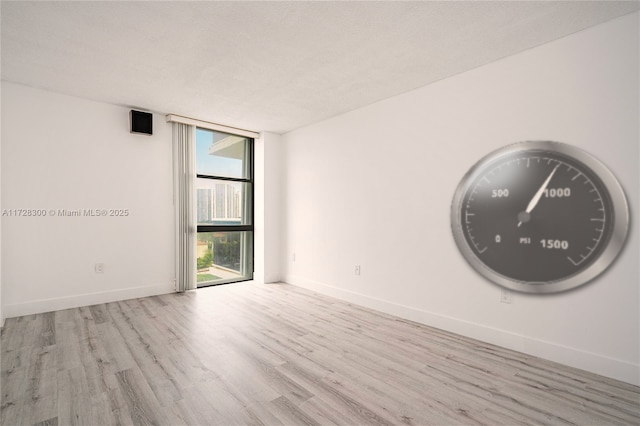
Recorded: 900,psi
